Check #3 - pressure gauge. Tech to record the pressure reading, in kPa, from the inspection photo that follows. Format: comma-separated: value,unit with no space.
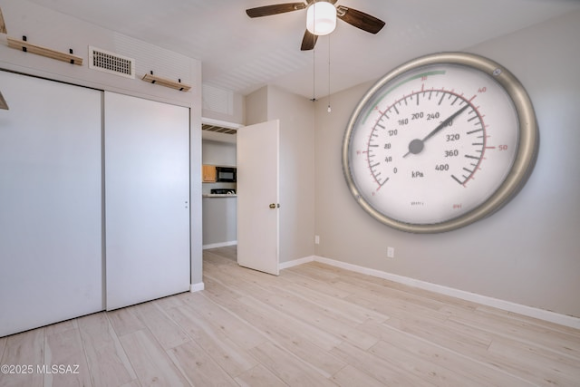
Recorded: 280,kPa
